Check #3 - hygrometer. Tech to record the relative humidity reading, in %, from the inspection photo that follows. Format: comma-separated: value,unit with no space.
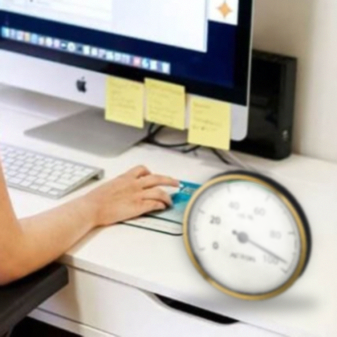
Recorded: 95,%
